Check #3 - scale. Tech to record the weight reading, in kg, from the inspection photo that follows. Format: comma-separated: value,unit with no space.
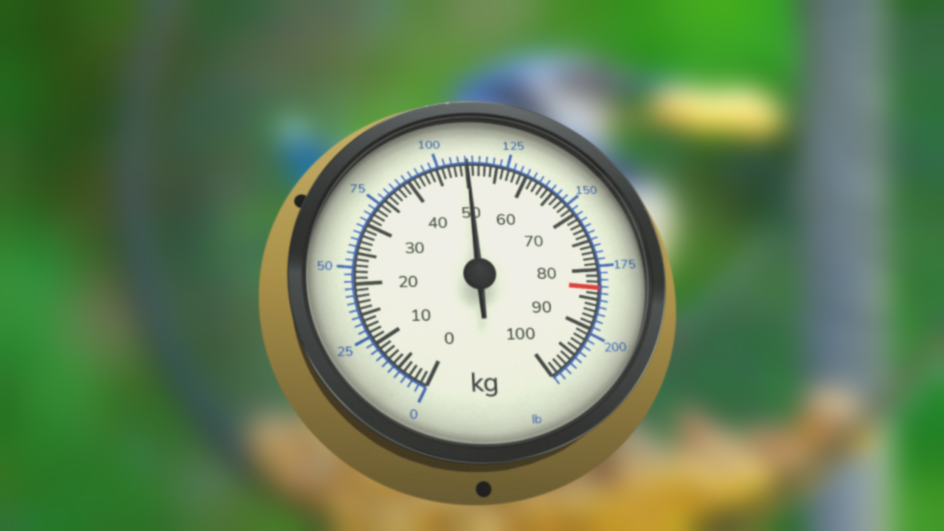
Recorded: 50,kg
